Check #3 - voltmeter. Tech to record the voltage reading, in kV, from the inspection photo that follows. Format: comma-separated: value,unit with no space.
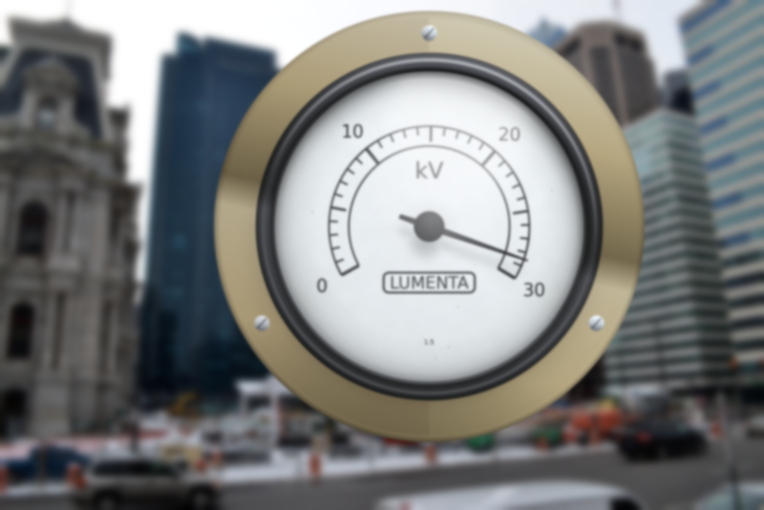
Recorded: 28.5,kV
